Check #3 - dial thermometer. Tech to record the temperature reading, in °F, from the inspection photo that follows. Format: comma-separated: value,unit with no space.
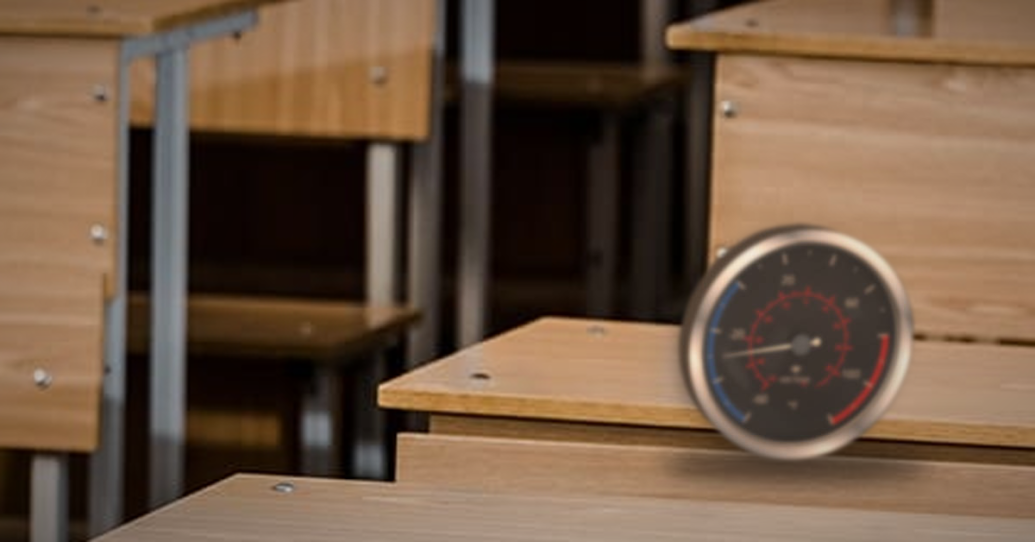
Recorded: -30,°F
